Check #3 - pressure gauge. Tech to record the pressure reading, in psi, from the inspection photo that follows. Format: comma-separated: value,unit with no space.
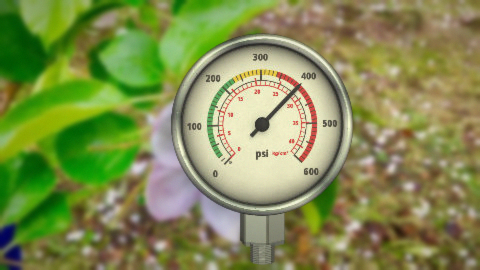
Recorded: 400,psi
